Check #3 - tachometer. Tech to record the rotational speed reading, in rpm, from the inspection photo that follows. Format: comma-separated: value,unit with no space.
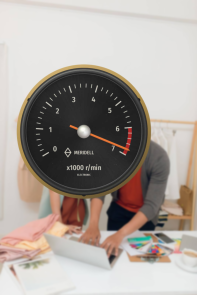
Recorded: 6800,rpm
